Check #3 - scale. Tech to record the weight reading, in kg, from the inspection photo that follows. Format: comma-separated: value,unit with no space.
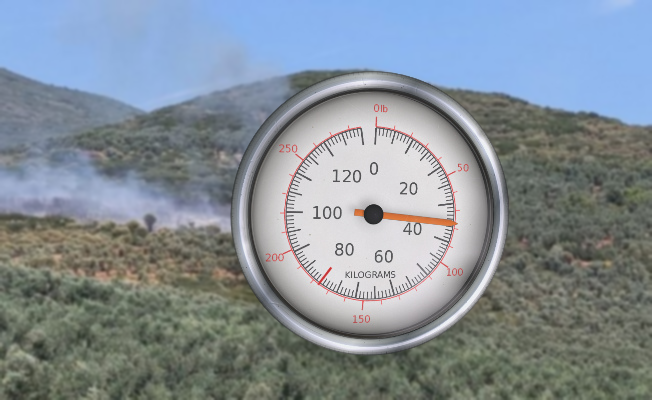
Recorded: 35,kg
